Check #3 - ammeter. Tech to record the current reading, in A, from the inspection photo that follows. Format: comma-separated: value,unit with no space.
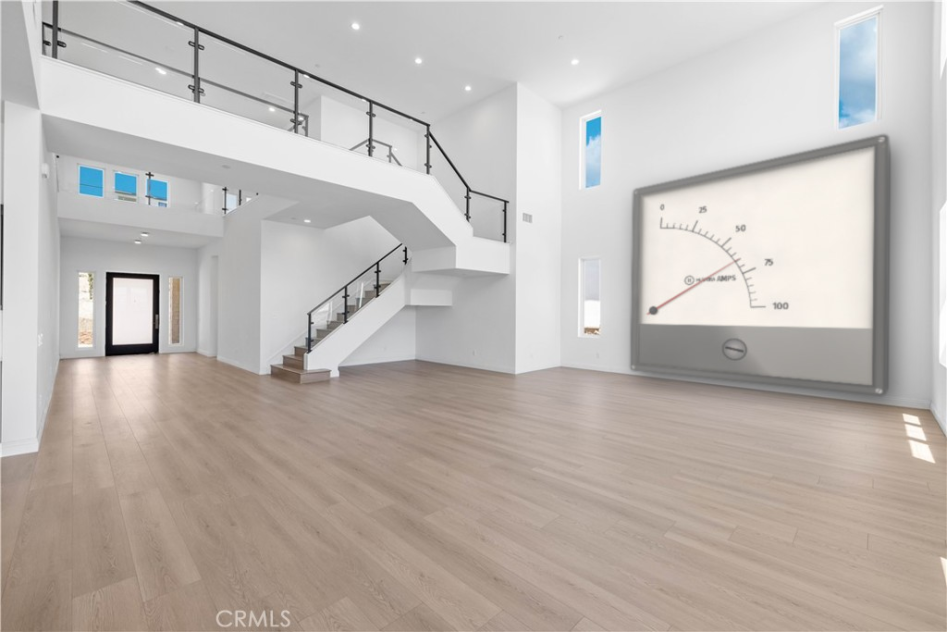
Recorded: 65,A
